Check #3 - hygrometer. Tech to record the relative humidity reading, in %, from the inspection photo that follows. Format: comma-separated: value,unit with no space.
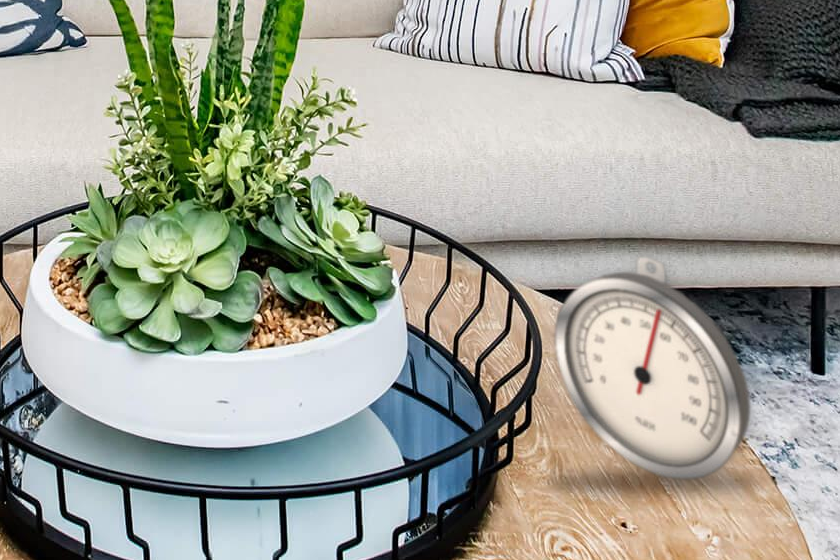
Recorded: 55,%
